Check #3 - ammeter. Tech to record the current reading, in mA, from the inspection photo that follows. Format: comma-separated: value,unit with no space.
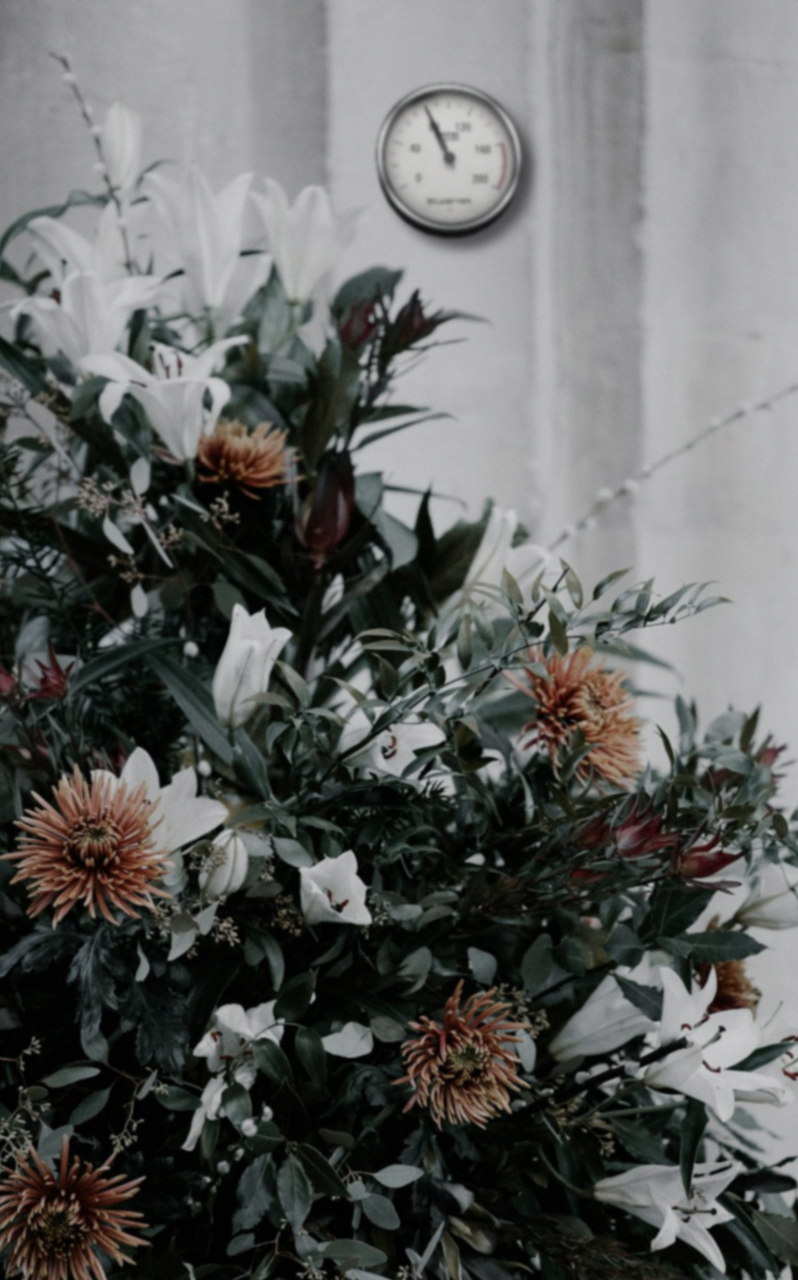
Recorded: 80,mA
